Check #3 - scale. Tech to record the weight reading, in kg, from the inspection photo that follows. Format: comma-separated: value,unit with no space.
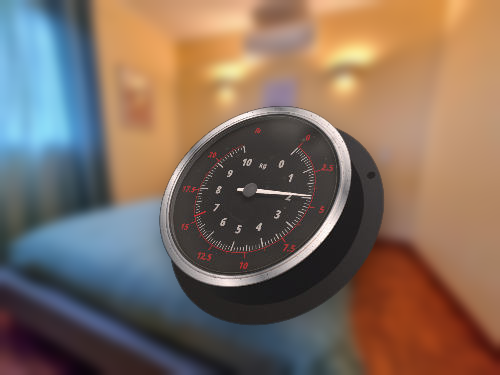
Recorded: 2,kg
